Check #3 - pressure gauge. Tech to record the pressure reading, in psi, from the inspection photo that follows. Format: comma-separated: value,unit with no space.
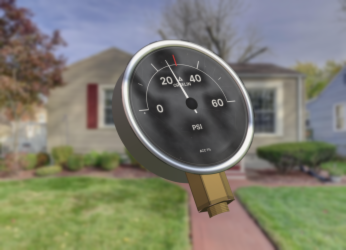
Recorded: 25,psi
